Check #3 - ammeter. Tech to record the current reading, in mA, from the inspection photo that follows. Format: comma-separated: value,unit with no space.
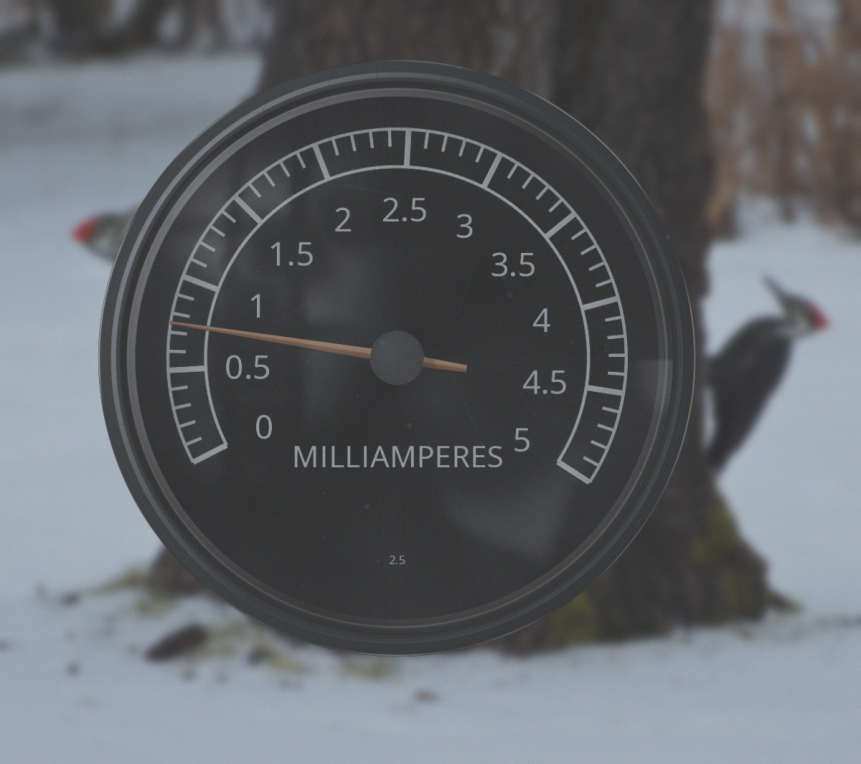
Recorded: 0.75,mA
